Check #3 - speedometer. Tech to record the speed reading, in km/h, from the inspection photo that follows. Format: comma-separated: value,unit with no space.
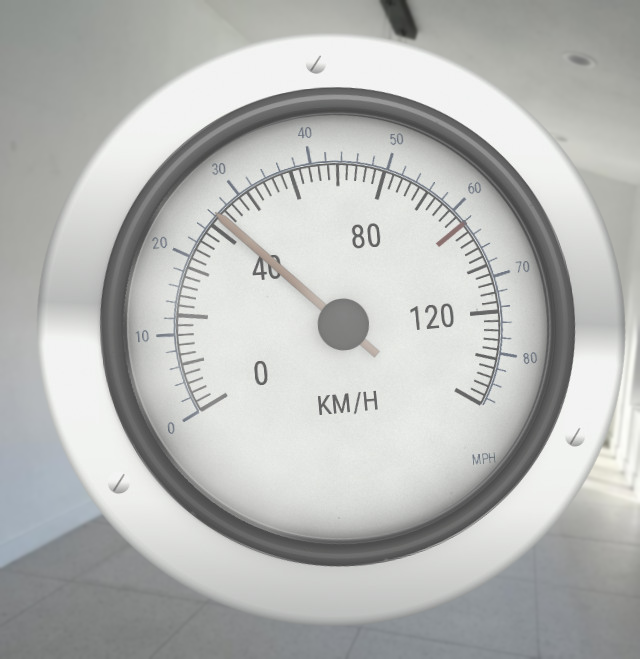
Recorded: 42,km/h
